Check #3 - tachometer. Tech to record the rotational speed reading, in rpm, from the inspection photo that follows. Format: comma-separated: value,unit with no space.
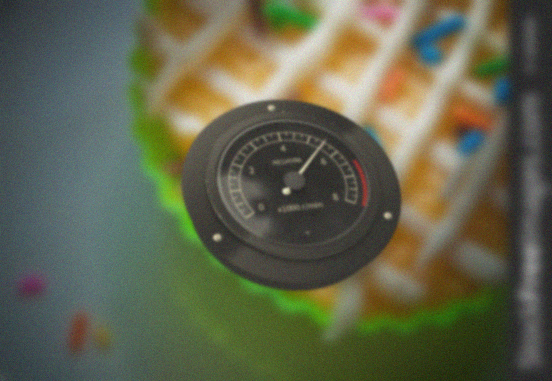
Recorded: 5500,rpm
